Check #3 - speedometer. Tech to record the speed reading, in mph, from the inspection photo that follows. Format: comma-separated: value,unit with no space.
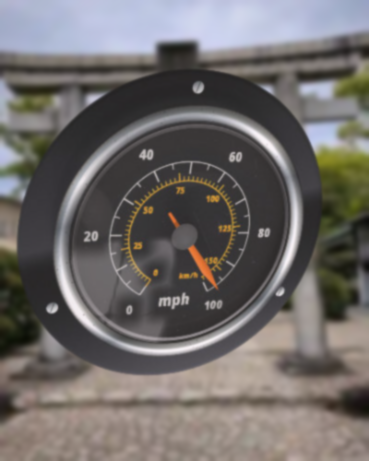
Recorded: 97.5,mph
